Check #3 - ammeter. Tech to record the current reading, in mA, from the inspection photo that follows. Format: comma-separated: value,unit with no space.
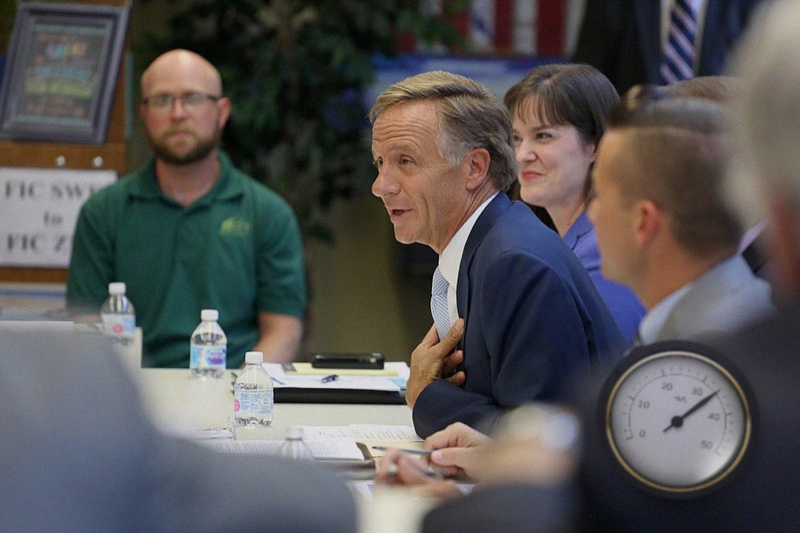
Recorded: 34,mA
